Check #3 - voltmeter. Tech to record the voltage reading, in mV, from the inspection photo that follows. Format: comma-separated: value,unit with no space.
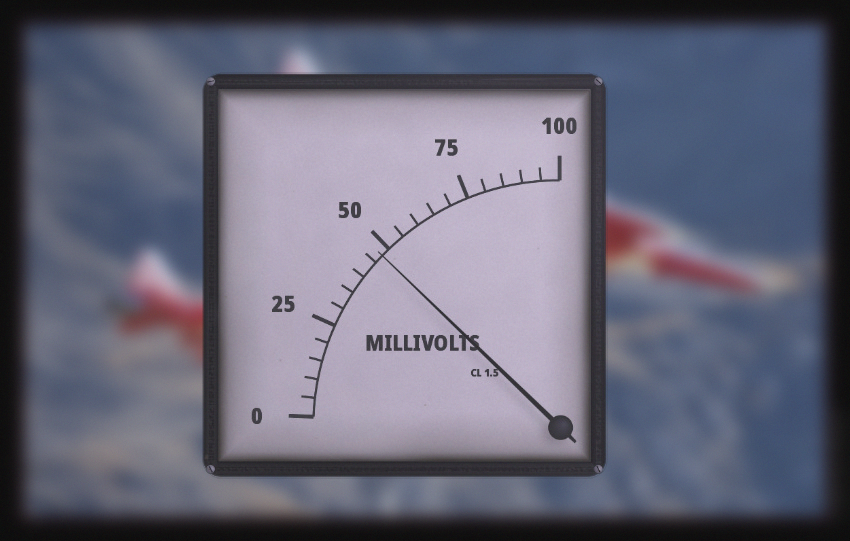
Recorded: 47.5,mV
